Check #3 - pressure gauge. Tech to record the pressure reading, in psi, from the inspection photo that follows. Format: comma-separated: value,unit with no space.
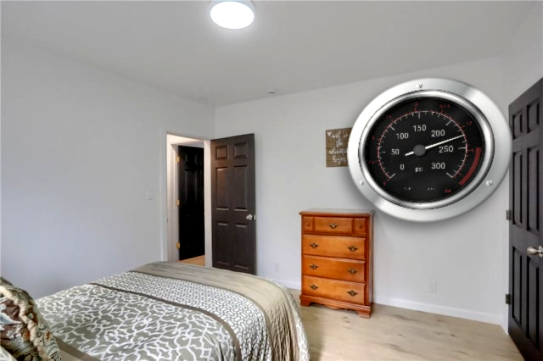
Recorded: 230,psi
